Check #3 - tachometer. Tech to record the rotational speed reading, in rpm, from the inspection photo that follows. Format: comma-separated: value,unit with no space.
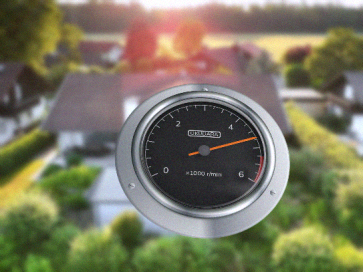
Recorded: 4750,rpm
